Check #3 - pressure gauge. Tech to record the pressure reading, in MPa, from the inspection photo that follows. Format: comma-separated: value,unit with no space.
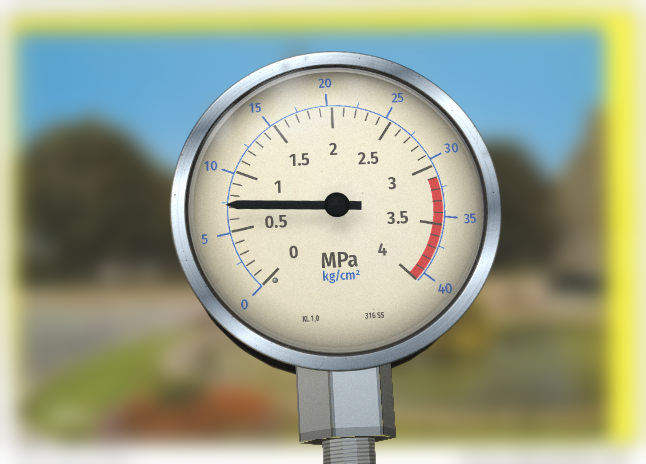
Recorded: 0.7,MPa
